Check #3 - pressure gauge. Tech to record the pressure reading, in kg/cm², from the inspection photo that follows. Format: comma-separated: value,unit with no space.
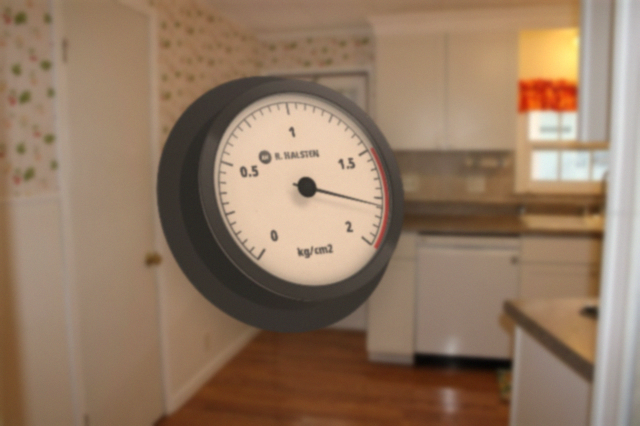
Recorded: 1.8,kg/cm²
